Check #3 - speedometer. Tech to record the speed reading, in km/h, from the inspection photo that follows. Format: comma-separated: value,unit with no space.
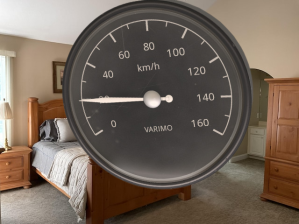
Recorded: 20,km/h
